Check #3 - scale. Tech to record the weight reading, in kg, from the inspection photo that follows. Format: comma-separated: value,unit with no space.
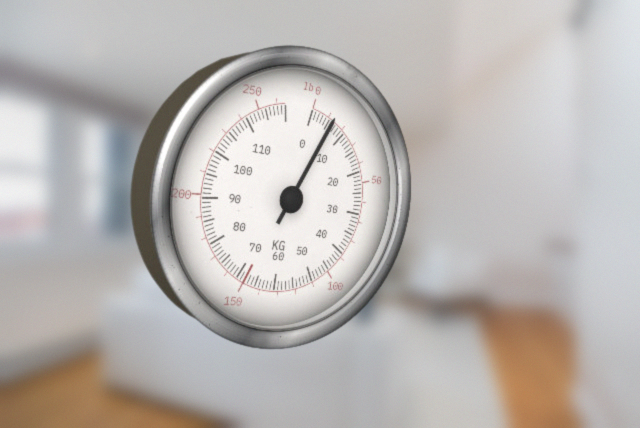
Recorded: 5,kg
